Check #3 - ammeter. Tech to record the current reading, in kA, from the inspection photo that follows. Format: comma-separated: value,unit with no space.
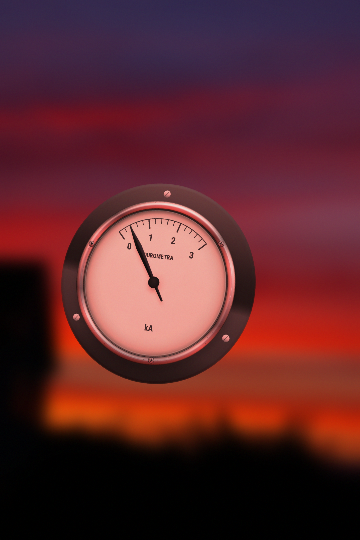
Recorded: 0.4,kA
